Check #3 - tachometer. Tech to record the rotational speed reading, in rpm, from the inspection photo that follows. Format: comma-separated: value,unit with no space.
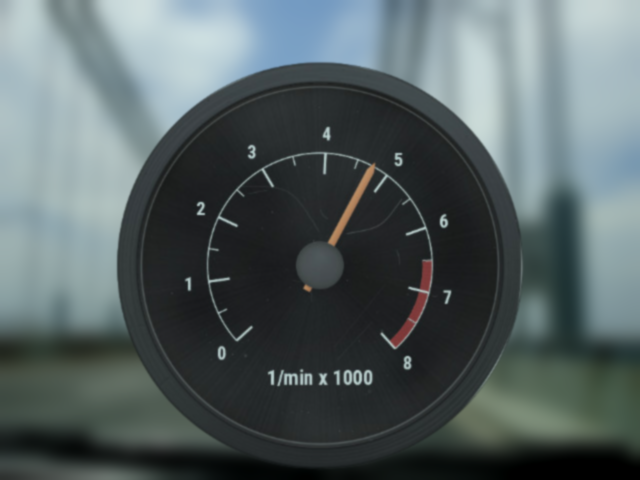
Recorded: 4750,rpm
